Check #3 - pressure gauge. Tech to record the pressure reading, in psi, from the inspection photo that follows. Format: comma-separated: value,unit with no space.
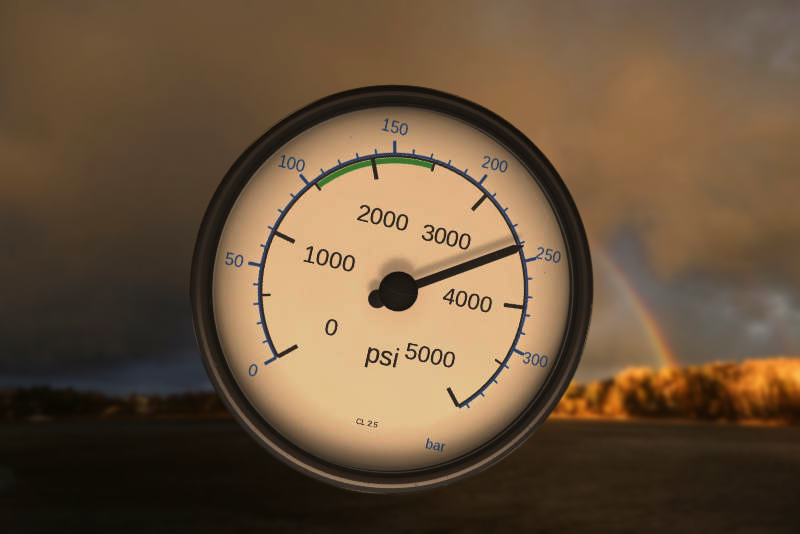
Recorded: 3500,psi
